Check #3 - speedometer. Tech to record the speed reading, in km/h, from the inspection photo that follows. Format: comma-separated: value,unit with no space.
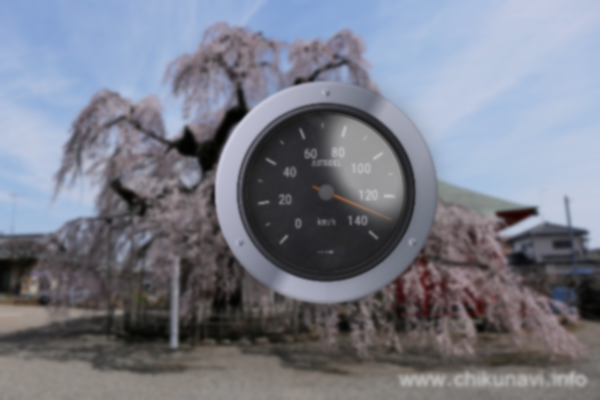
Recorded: 130,km/h
